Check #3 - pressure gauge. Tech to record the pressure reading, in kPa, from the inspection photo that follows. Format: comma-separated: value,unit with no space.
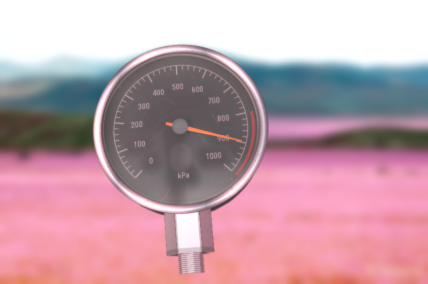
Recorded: 900,kPa
